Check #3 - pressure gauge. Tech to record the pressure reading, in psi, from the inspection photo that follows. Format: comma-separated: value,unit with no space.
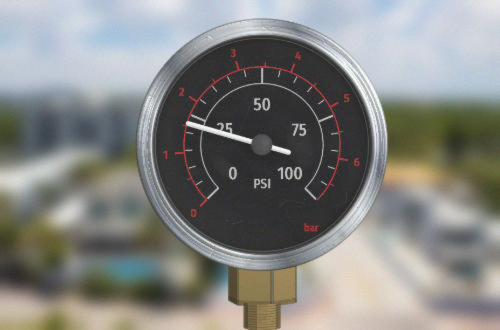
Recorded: 22.5,psi
